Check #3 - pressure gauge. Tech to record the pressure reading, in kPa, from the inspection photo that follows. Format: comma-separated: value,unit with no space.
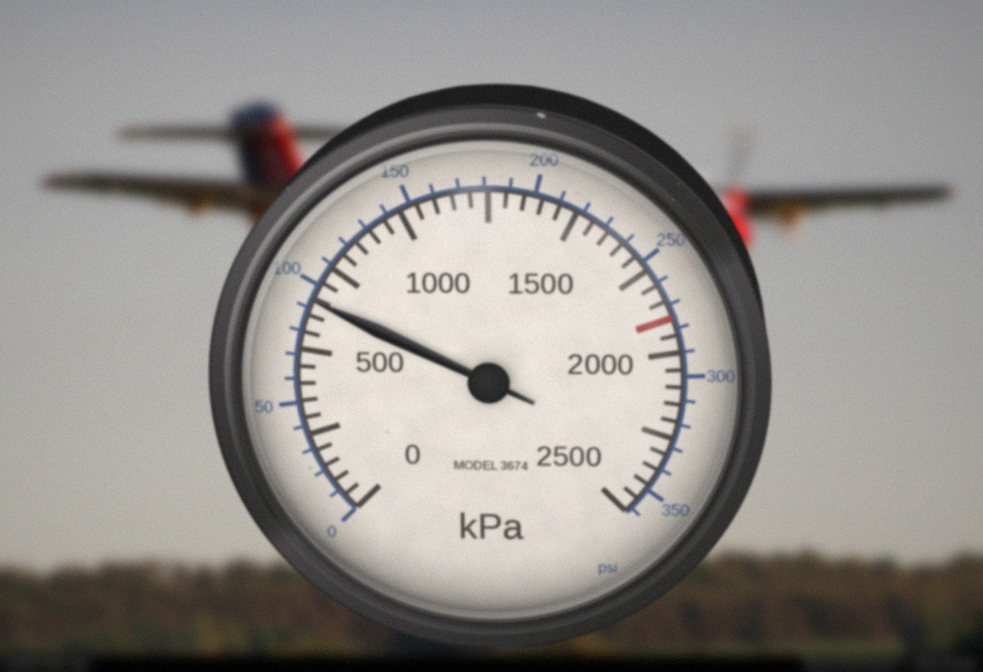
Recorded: 650,kPa
